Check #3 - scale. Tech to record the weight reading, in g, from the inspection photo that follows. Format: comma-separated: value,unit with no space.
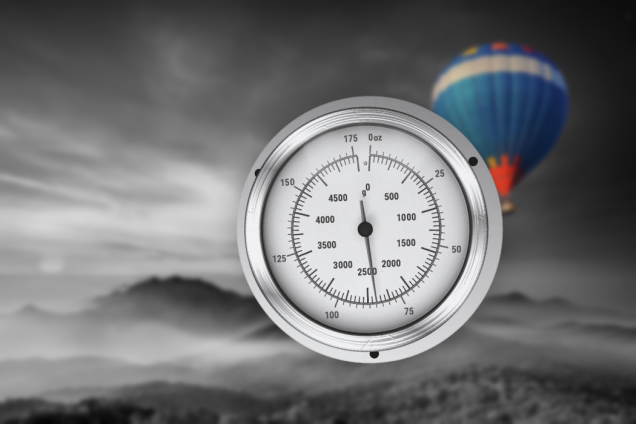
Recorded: 2400,g
